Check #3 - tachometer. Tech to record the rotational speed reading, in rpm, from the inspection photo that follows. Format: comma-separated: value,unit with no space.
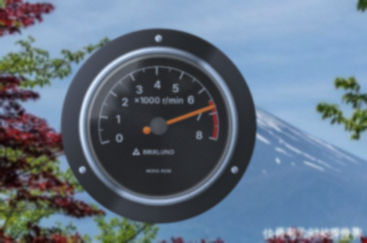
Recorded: 6750,rpm
